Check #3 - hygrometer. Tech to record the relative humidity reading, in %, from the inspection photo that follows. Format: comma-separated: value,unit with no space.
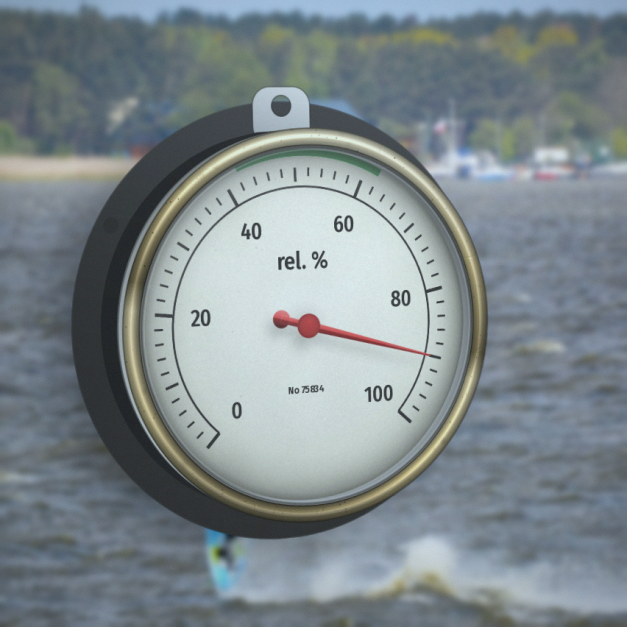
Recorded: 90,%
